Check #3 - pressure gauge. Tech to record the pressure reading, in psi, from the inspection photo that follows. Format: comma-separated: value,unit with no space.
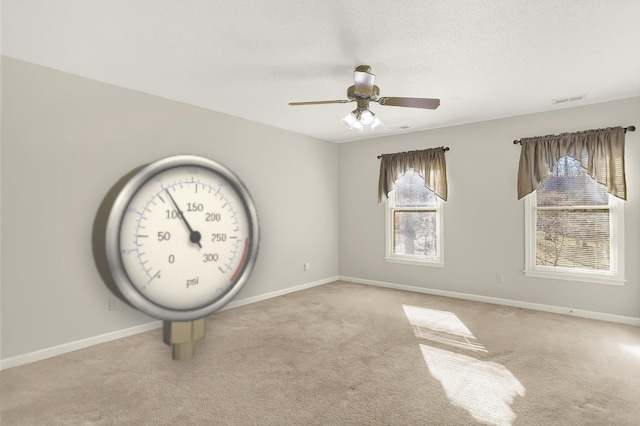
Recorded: 110,psi
